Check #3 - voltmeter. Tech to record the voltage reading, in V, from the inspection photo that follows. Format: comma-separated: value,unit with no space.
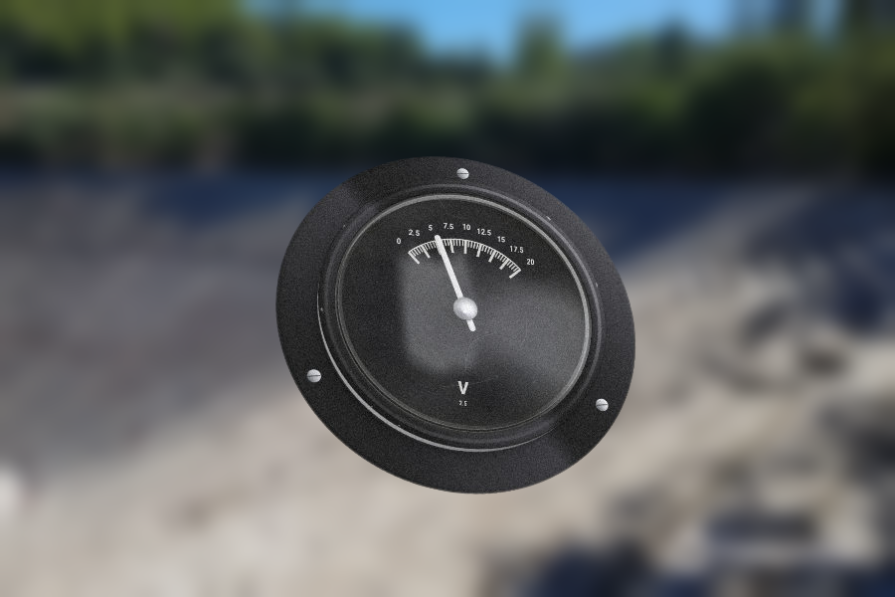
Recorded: 5,V
